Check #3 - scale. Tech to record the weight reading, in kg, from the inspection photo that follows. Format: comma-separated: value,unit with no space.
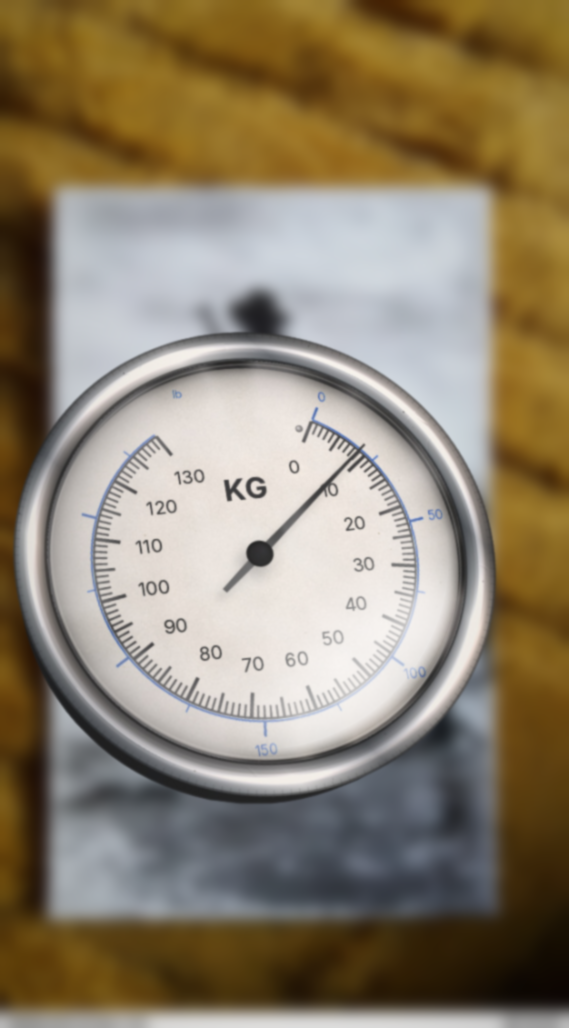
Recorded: 9,kg
